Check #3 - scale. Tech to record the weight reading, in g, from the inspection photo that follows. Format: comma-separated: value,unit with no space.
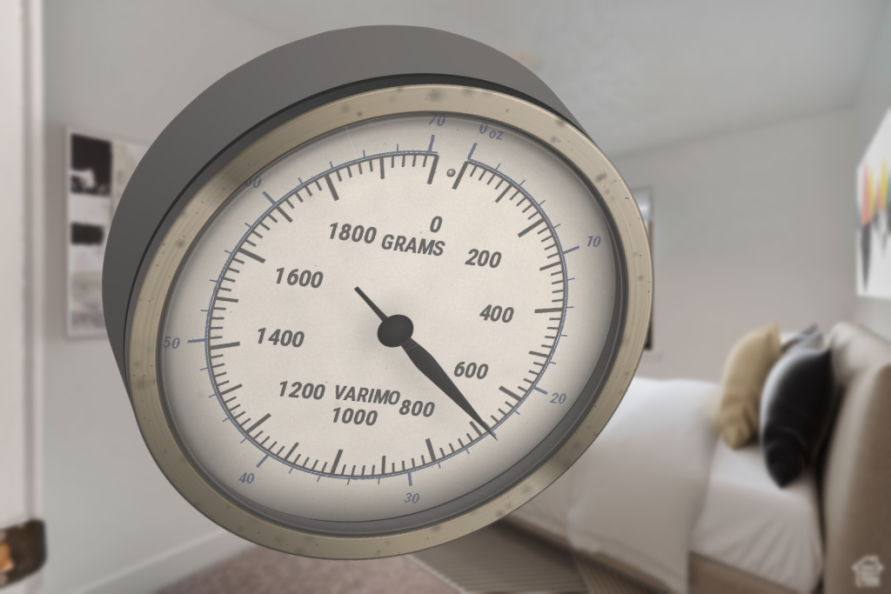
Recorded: 680,g
